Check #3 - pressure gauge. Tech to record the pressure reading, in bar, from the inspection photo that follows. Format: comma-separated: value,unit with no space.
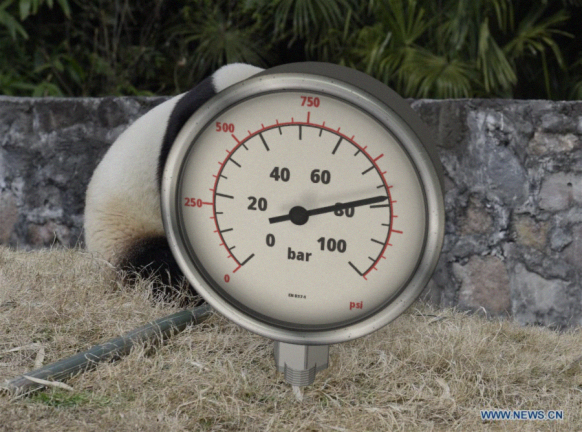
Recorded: 77.5,bar
